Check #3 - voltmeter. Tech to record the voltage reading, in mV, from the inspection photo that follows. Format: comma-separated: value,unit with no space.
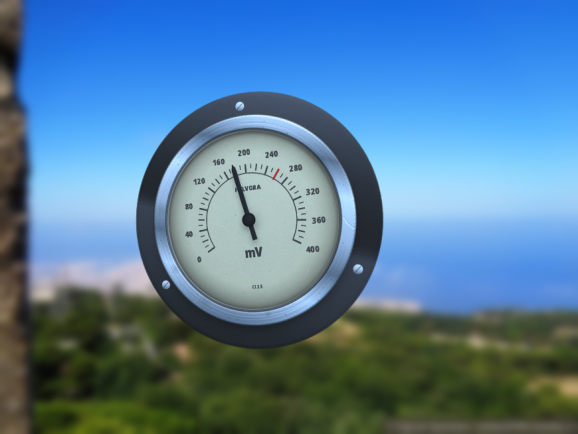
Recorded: 180,mV
